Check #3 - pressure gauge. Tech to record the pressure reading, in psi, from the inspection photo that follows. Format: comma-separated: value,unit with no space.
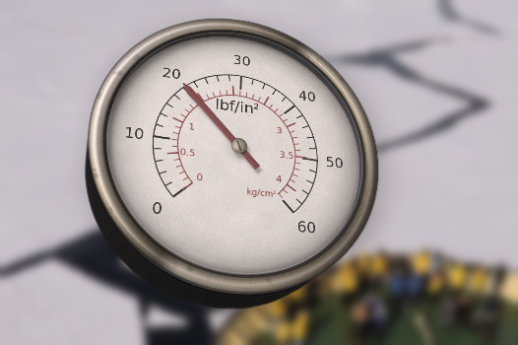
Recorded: 20,psi
